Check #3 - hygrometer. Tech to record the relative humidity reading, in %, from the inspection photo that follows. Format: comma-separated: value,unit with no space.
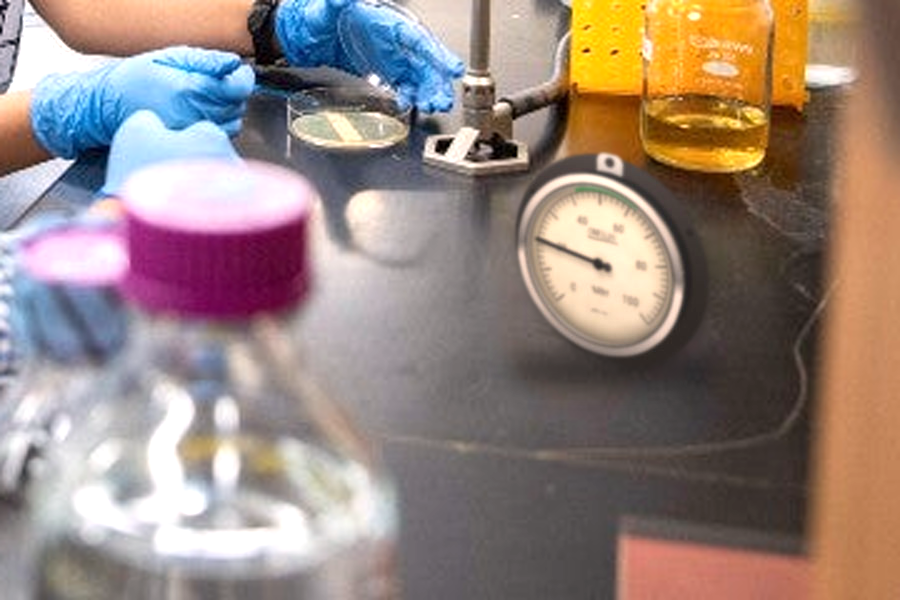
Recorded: 20,%
